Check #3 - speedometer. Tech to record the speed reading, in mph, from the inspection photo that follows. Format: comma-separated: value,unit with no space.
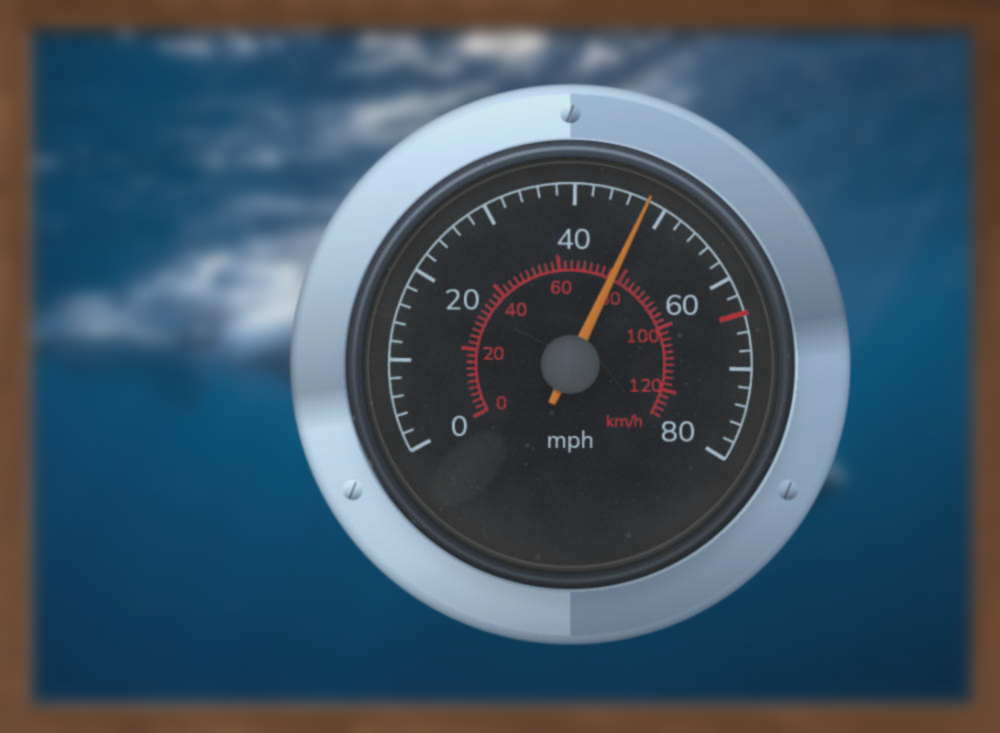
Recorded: 48,mph
